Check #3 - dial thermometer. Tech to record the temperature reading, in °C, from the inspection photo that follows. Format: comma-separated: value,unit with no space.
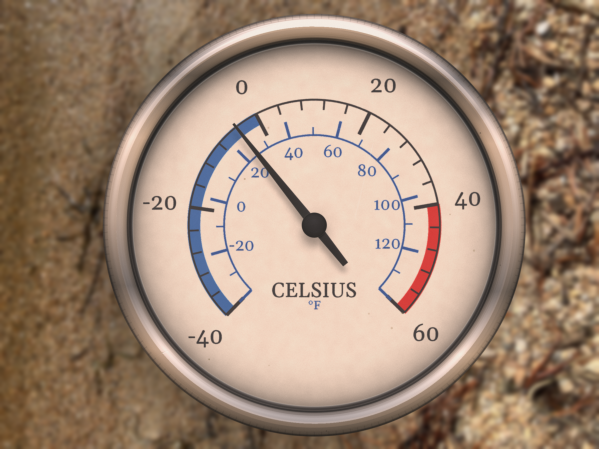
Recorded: -4,°C
